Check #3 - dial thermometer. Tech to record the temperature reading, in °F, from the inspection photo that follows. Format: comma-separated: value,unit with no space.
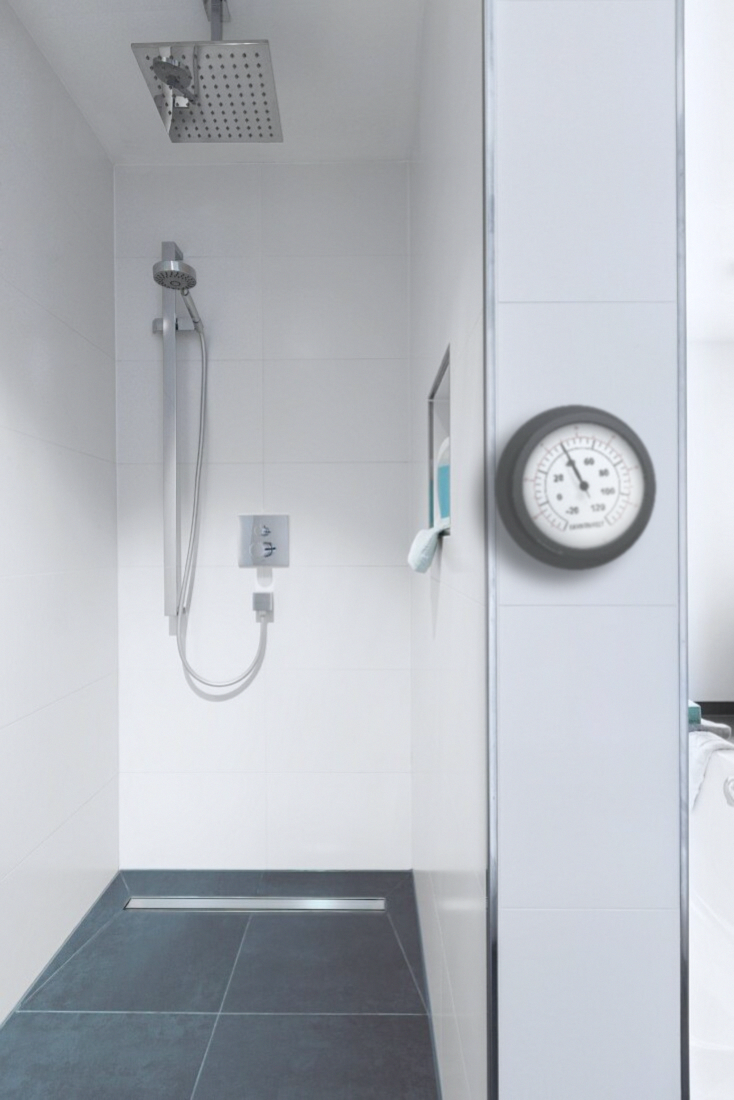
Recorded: 40,°F
